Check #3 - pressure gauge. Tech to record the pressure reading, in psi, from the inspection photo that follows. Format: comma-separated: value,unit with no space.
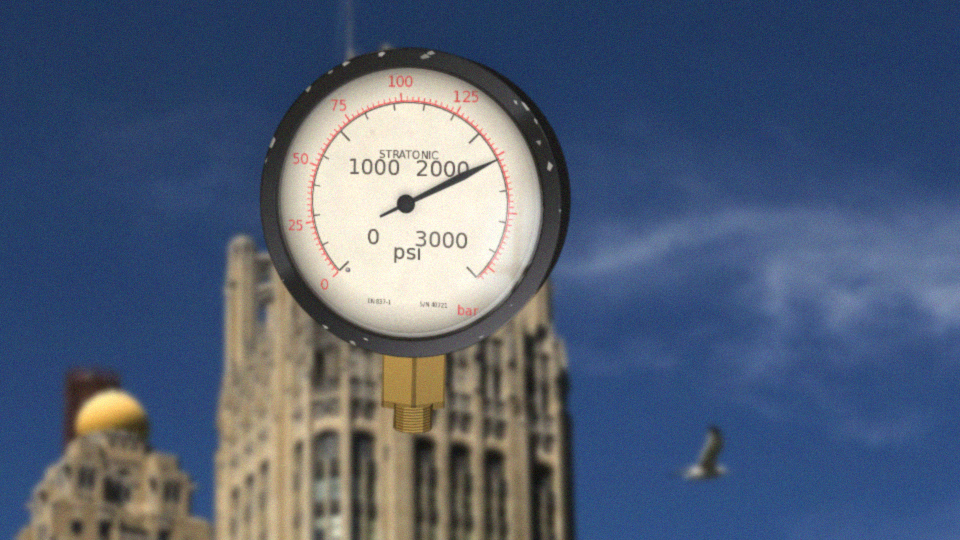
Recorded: 2200,psi
